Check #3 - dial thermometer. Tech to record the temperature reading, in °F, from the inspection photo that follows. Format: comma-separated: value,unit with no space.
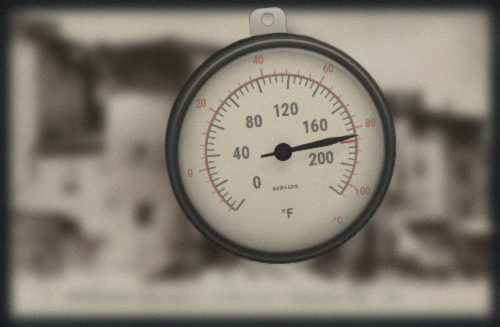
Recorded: 180,°F
